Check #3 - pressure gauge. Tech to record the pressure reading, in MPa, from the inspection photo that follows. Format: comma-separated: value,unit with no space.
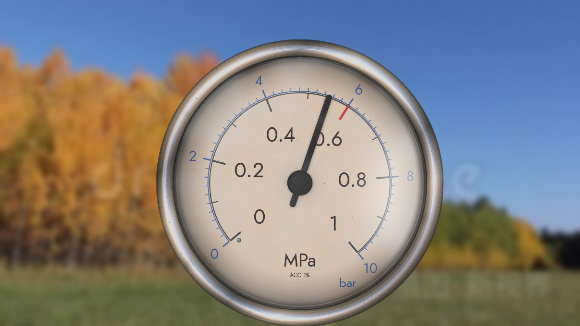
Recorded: 0.55,MPa
